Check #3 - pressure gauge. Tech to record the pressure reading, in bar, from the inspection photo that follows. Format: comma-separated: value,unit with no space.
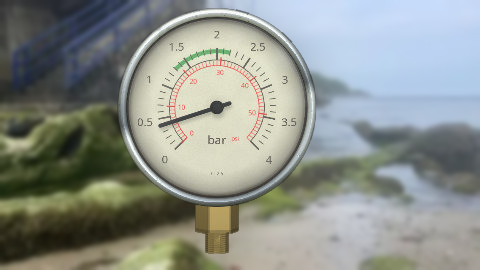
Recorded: 0.4,bar
